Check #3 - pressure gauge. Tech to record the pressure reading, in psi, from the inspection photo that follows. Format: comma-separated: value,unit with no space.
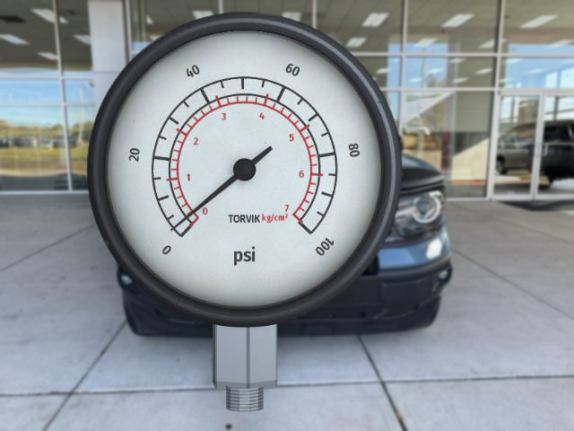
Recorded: 2.5,psi
